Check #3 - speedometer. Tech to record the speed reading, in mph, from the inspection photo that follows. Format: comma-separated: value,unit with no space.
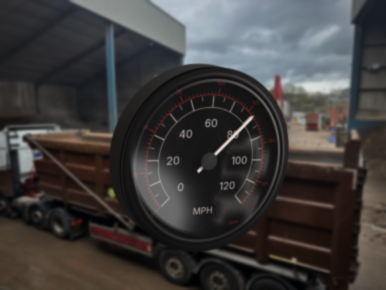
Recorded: 80,mph
